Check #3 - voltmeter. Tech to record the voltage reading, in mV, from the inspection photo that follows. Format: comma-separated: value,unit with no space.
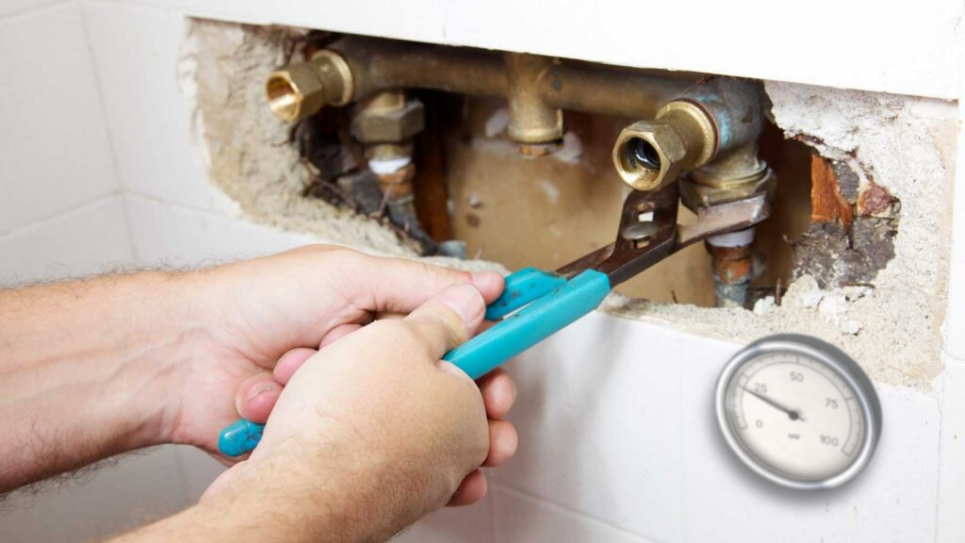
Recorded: 20,mV
